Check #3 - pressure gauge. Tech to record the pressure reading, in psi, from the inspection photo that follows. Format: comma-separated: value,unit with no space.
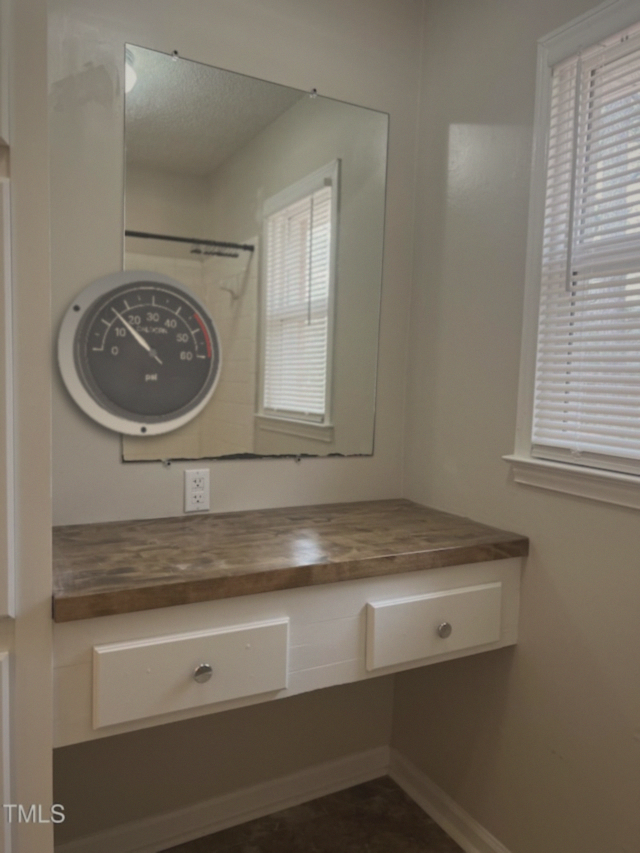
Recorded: 15,psi
